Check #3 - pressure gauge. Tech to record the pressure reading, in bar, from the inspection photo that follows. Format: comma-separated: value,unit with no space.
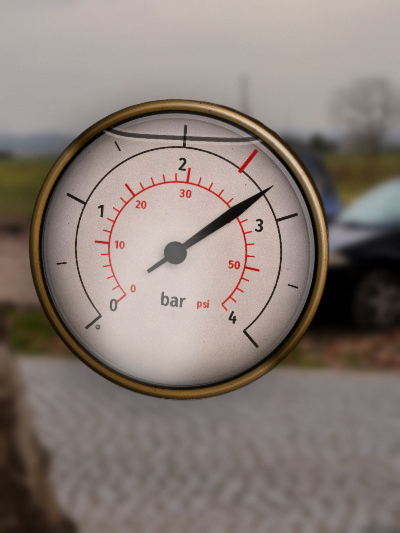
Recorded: 2.75,bar
